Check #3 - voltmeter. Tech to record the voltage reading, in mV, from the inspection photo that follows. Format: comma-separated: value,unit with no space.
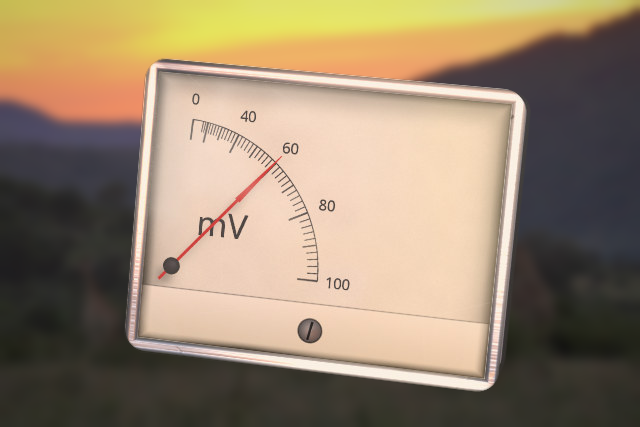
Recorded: 60,mV
